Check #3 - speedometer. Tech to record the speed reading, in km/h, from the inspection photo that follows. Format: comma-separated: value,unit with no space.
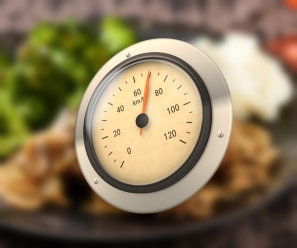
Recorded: 70,km/h
